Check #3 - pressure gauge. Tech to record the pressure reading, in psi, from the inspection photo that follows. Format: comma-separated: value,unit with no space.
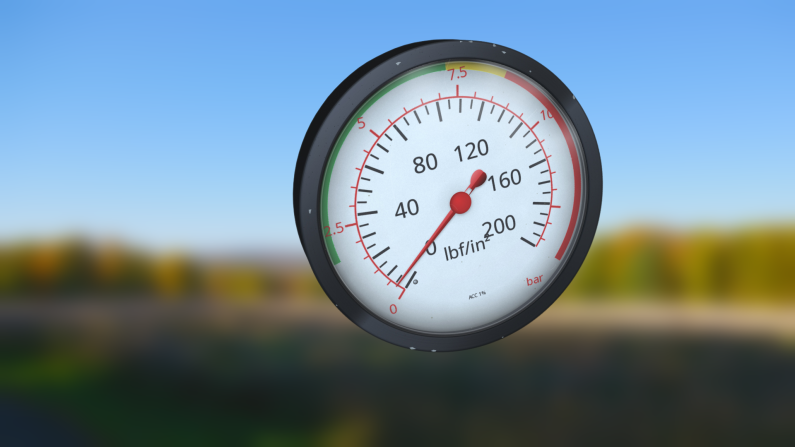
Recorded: 5,psi
